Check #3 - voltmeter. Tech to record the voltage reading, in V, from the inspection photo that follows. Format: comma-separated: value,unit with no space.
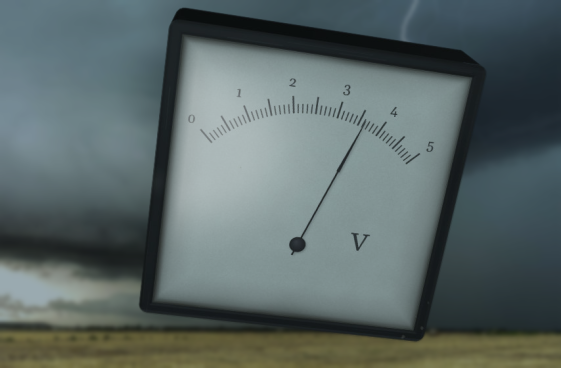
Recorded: 3.6,V
